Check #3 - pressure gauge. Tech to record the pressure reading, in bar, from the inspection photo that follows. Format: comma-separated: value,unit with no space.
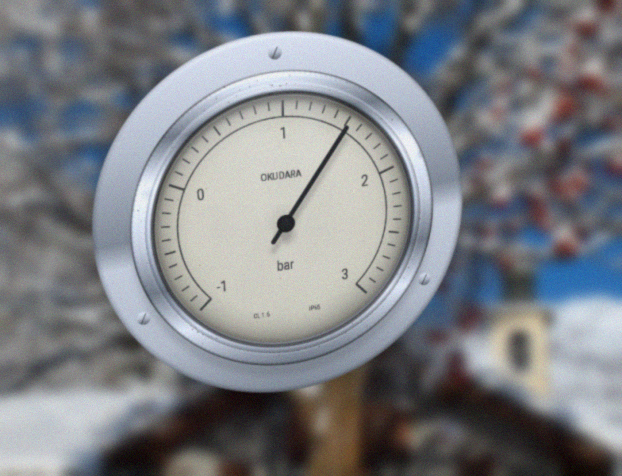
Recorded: 1.5,bar
